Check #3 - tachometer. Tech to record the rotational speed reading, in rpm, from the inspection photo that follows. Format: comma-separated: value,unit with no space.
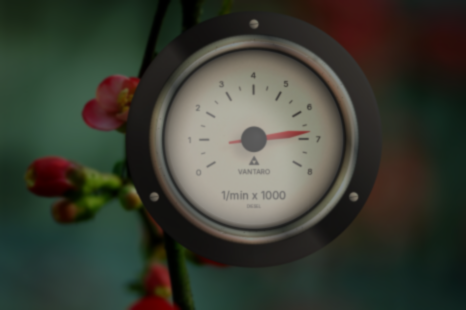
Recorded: 6750,rpm
